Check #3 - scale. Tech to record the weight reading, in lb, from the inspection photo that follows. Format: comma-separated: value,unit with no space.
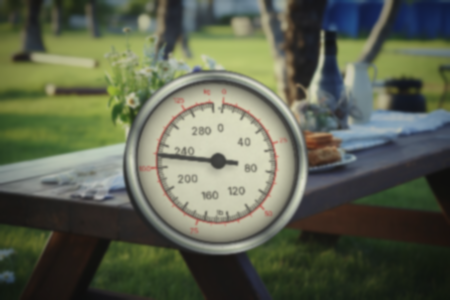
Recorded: 230,lb
